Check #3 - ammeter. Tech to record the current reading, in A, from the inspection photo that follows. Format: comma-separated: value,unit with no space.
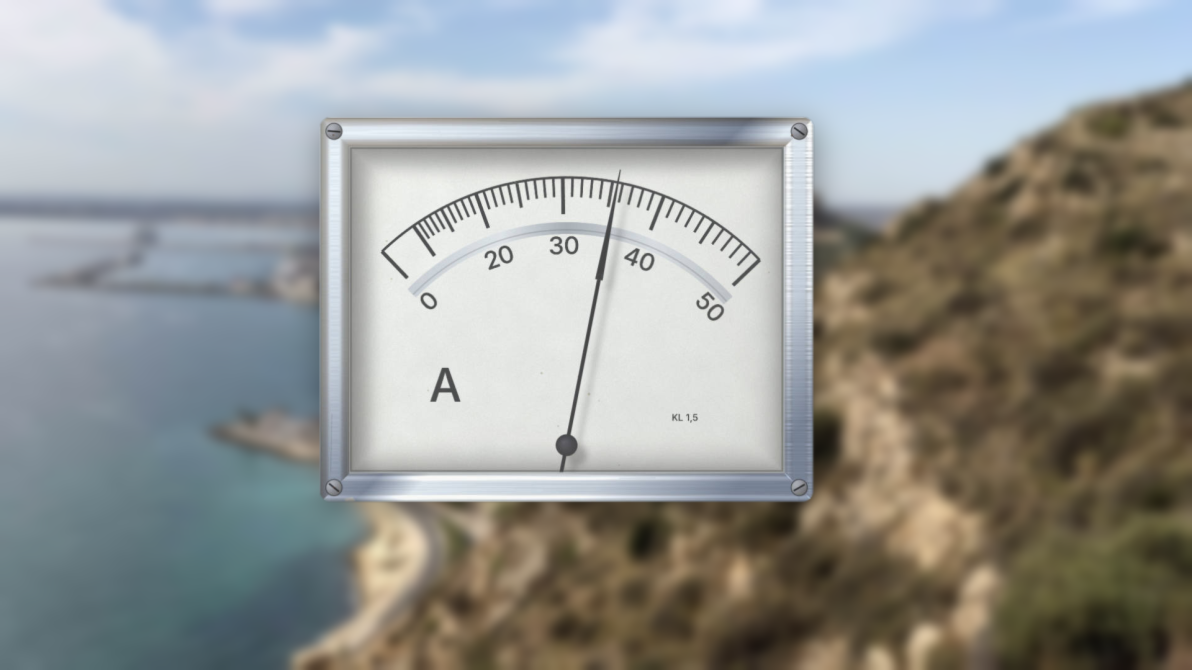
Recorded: 35.5,A
